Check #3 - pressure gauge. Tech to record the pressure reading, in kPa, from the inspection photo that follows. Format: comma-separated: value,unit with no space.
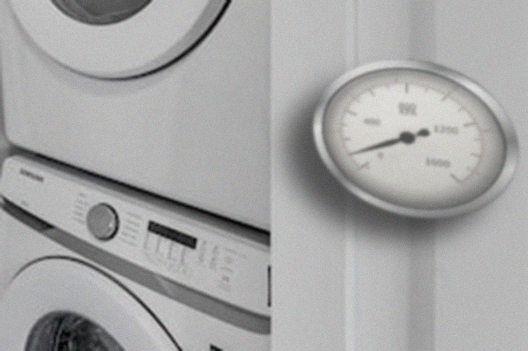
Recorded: 100,kPa
